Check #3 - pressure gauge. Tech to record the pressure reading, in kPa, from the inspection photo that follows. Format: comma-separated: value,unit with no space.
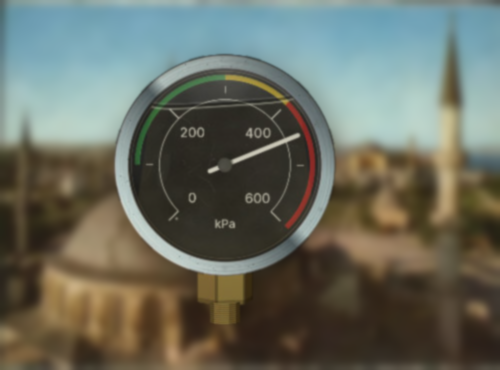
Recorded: 450,kPa
